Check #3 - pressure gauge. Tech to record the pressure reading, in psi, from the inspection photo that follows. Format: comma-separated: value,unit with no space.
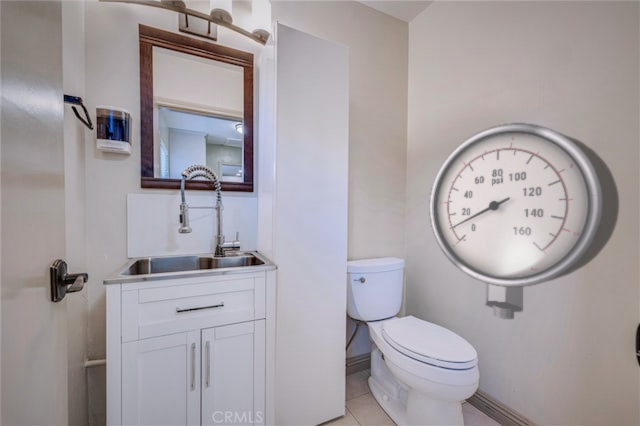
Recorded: 10,psi
